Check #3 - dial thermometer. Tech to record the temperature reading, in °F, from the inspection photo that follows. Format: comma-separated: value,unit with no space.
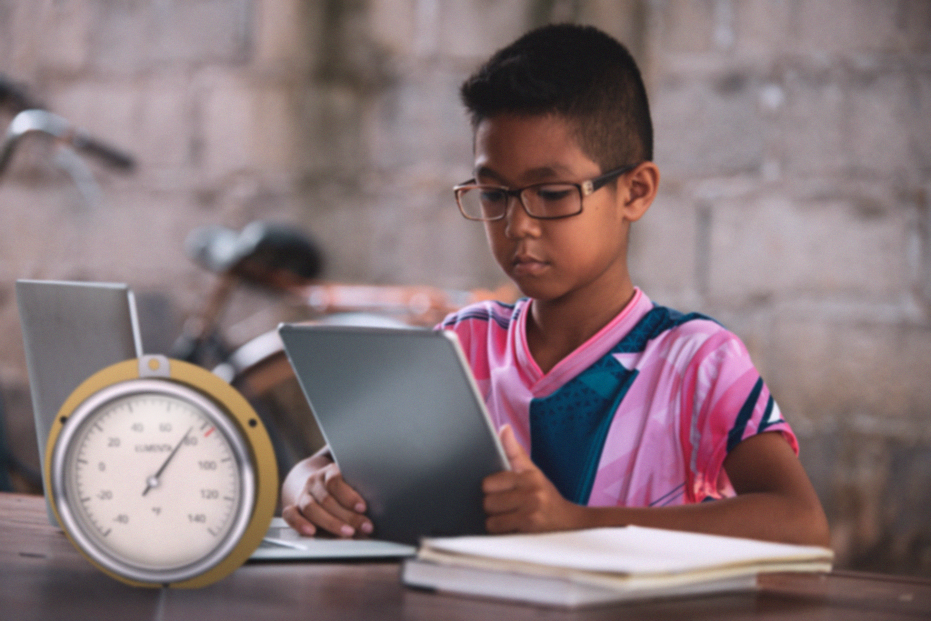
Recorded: 76,°F
